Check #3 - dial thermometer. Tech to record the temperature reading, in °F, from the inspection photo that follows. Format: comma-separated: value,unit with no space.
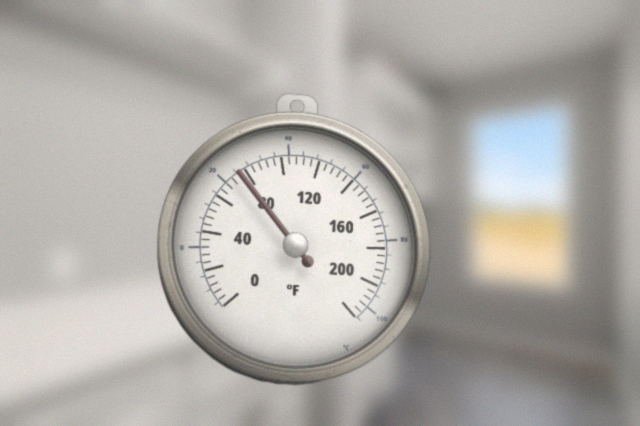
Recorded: 76,°F
